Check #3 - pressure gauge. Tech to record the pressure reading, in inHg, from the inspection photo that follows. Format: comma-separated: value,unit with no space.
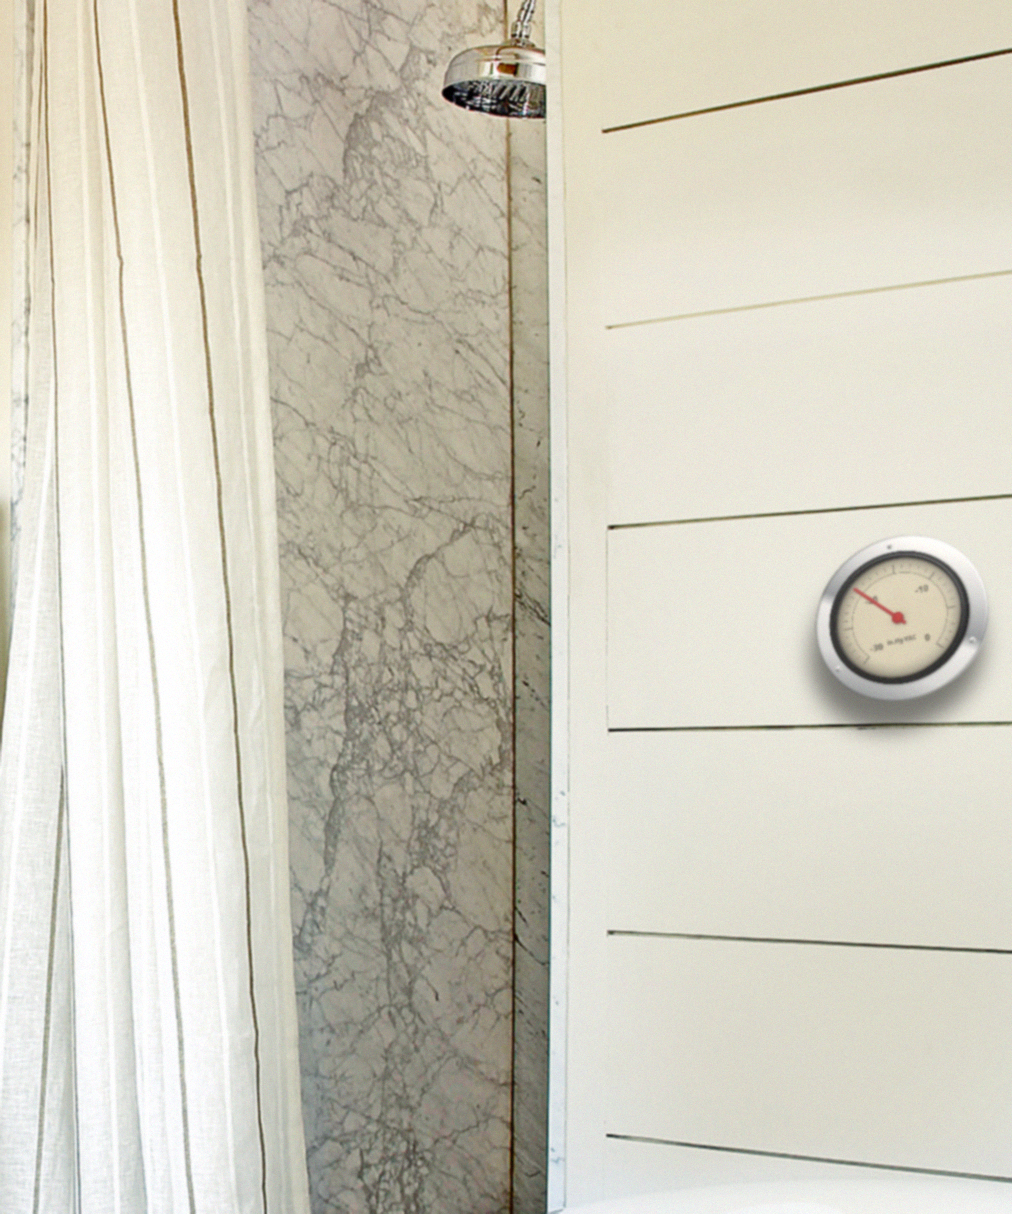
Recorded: -20,inHg
